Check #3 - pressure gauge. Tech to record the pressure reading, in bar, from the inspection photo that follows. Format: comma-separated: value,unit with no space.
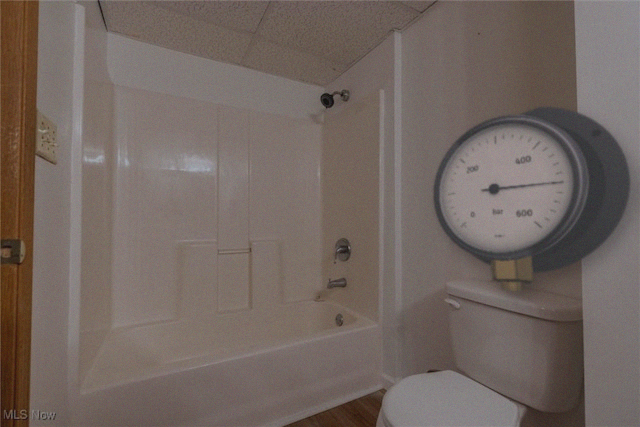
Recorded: 500,bar
